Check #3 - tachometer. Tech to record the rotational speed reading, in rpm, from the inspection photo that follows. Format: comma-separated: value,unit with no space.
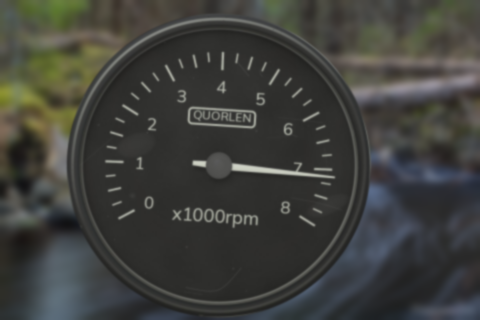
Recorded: 7125,rpm
